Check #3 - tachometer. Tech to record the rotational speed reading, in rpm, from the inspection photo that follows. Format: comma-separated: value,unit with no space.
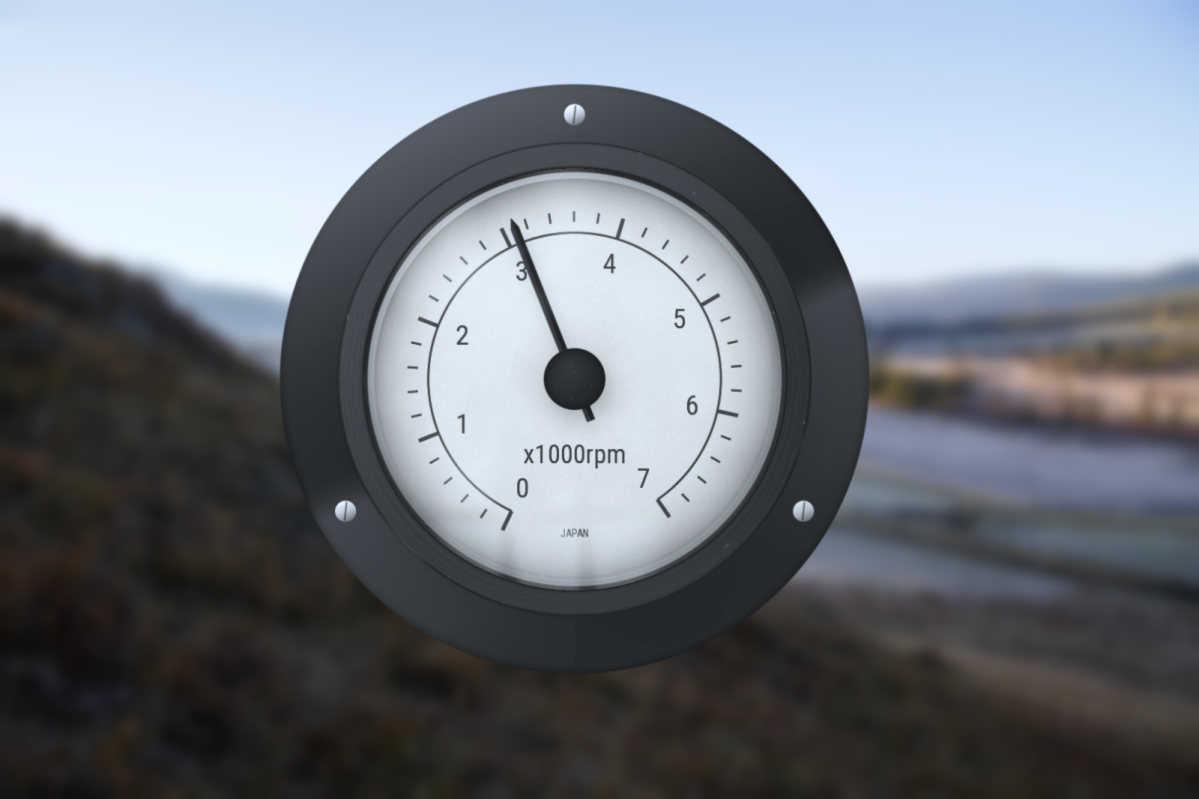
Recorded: 3100,rpm
